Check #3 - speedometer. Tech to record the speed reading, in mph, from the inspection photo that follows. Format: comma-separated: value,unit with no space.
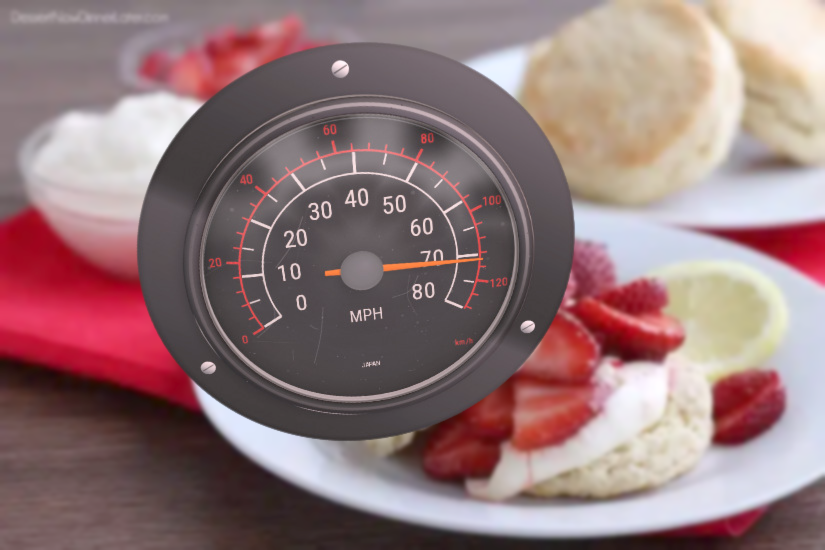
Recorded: 70,mph
